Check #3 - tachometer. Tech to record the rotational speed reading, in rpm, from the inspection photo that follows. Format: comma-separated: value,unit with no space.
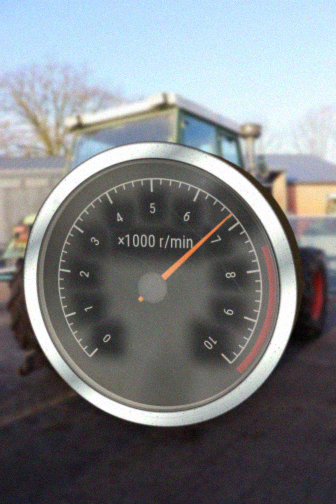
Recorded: 6800,rpm
